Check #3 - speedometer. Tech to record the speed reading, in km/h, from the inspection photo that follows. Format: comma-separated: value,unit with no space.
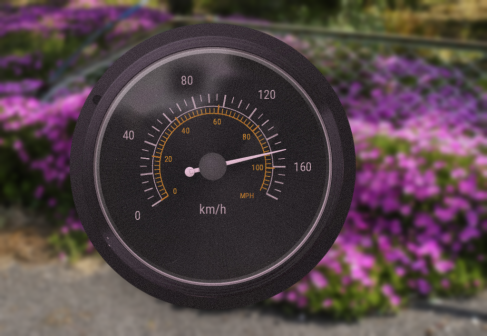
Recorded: 150,km/h
